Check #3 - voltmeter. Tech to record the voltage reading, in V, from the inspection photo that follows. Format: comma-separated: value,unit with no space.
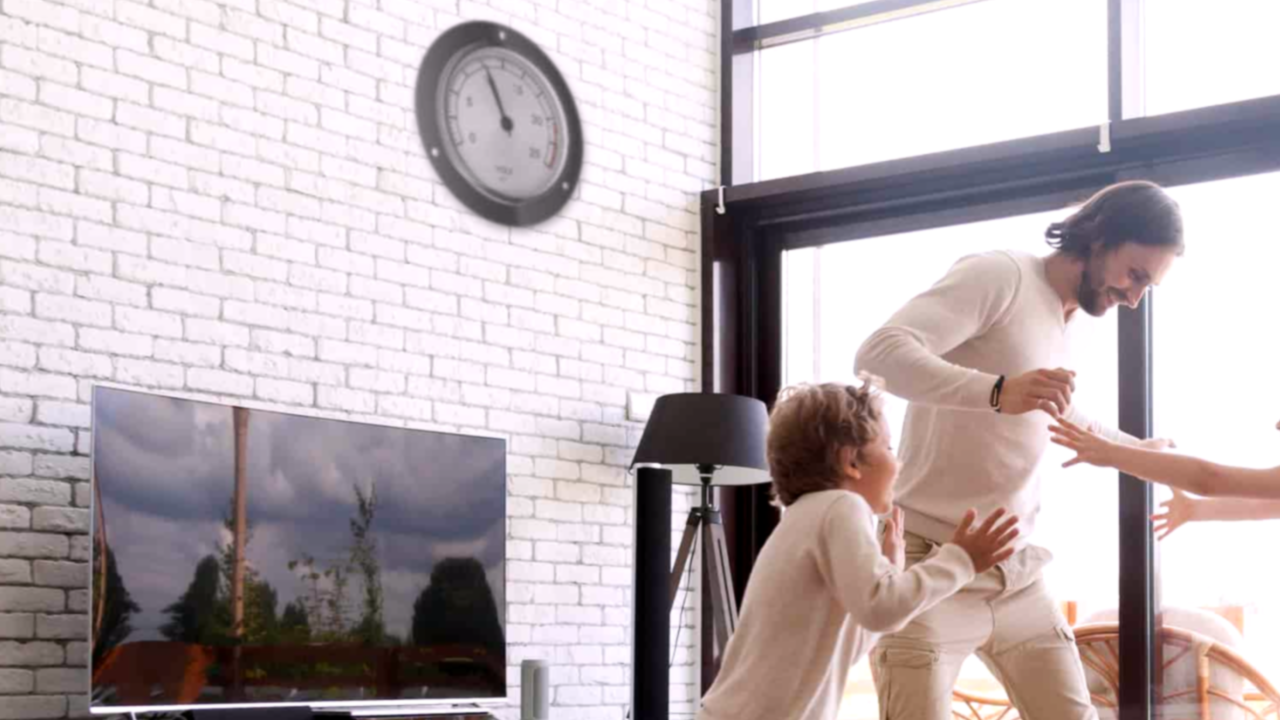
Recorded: 10,V
